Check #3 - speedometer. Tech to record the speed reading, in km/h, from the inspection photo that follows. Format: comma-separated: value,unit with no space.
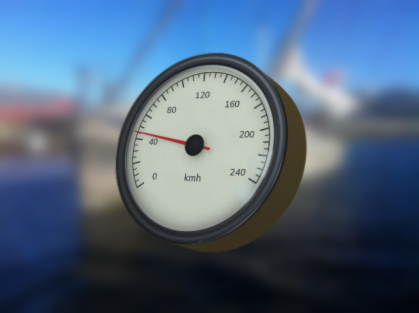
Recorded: 45,km/h
